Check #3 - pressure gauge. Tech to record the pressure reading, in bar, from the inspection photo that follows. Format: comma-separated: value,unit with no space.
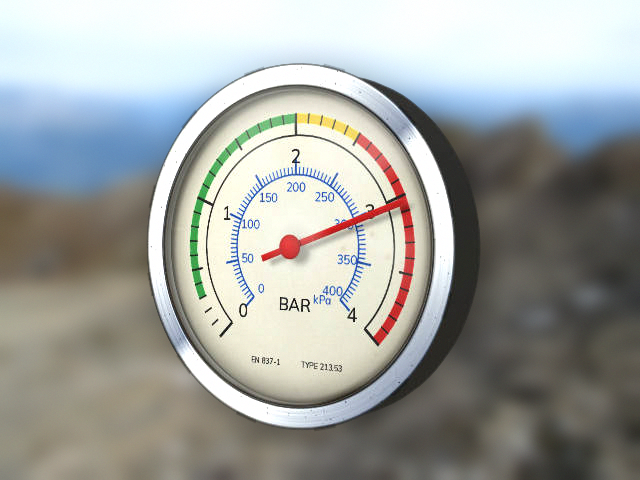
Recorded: 3.05,bar
